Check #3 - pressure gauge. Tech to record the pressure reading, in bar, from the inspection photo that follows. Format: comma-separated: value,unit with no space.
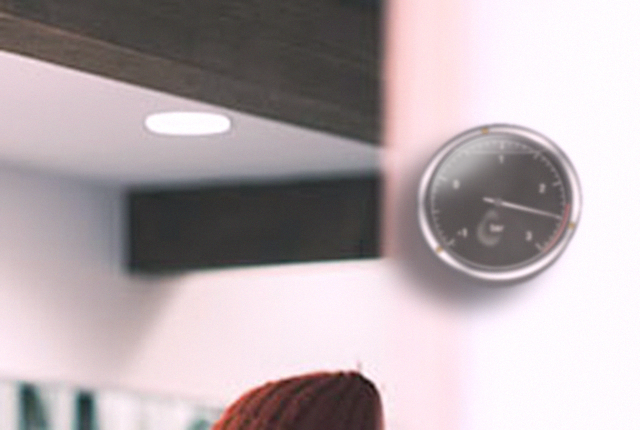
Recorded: 2.5,bar
